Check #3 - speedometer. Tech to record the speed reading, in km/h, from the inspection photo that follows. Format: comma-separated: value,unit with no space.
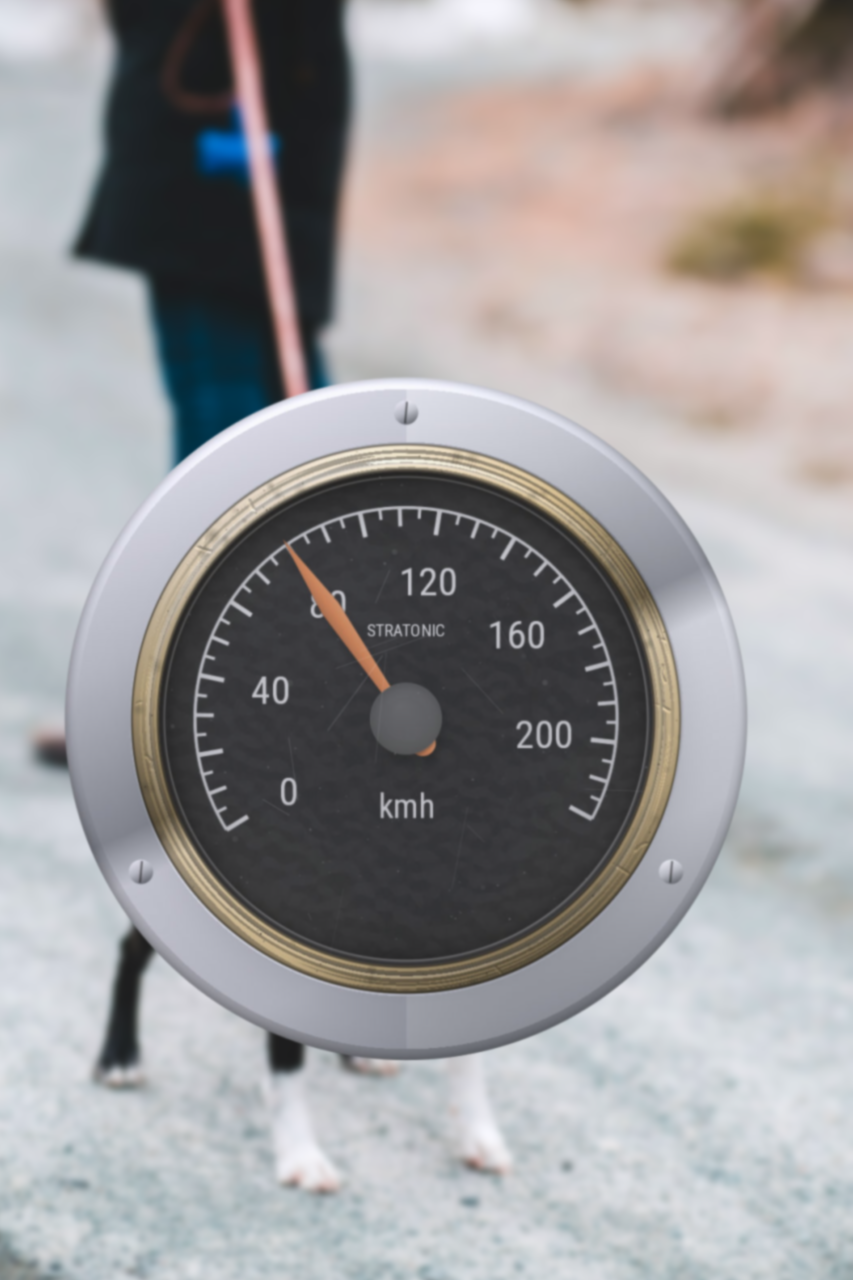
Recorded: 80,km/h
